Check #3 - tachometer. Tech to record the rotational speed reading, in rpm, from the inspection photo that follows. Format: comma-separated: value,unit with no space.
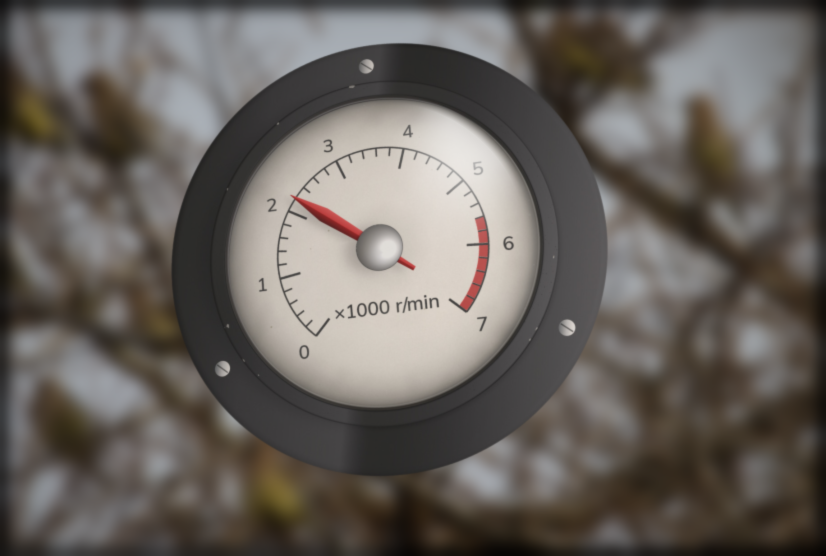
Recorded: 2200,rpm
